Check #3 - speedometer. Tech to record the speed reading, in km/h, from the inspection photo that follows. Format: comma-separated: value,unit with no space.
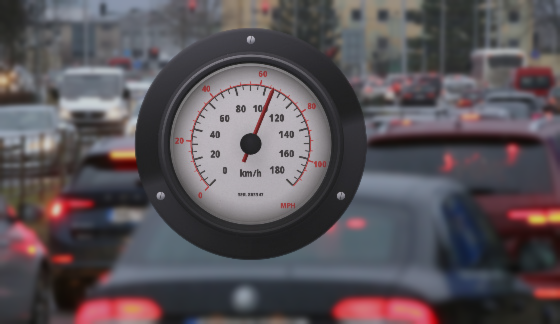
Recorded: 105,km/h
